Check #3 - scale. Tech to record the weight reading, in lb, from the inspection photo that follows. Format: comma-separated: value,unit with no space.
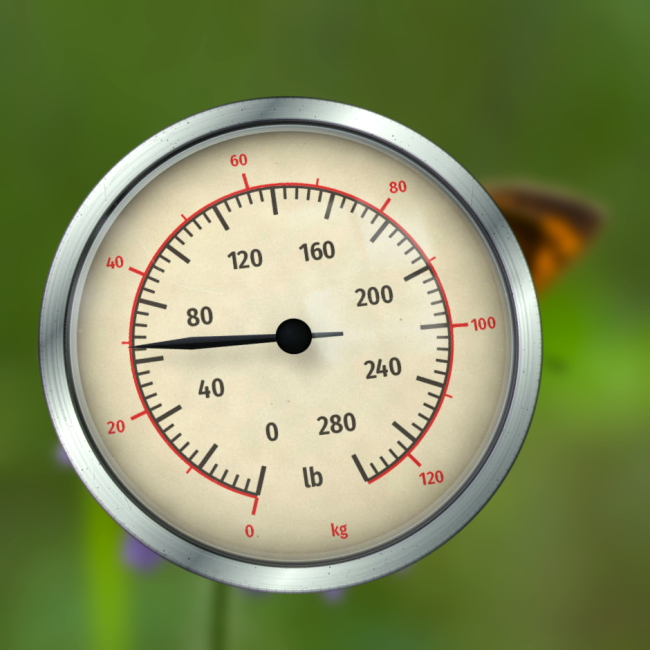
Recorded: 64,lb
